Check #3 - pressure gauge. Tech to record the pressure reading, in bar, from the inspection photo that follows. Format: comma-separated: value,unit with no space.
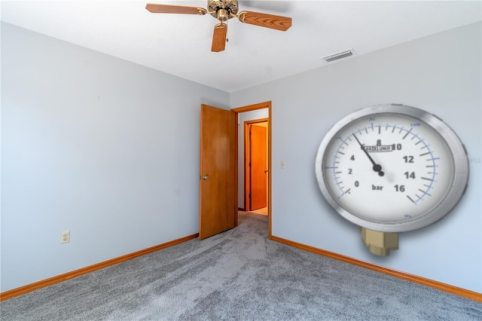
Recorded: 6,bar
